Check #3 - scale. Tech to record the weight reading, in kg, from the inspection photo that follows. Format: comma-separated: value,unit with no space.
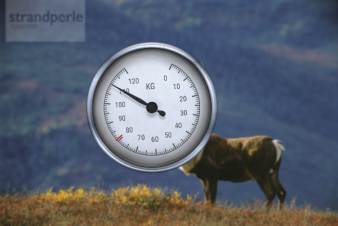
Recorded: 110,kg
